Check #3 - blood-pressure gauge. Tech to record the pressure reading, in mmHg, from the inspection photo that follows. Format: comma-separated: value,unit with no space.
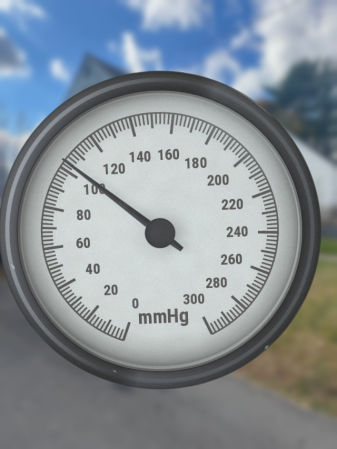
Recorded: 104,mmHg
